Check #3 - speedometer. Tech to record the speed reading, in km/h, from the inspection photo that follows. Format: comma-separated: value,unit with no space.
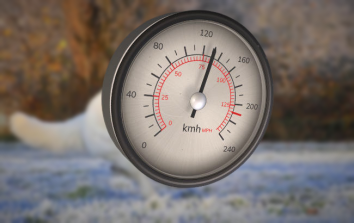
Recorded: 130,km/h
